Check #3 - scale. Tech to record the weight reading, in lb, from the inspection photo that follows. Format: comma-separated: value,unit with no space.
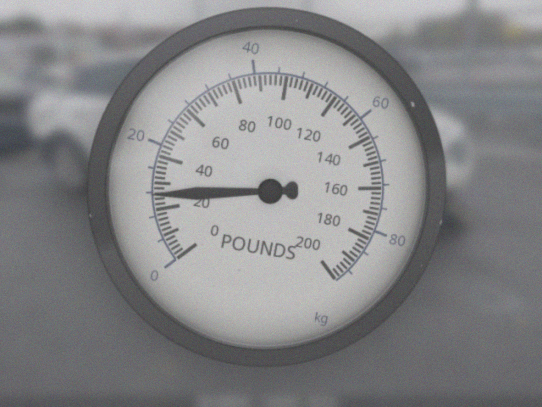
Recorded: 26,lb
